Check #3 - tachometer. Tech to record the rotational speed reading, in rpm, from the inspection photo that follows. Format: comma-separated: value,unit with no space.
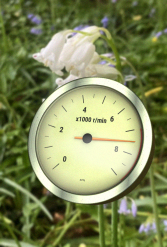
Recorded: 7500,rpm
